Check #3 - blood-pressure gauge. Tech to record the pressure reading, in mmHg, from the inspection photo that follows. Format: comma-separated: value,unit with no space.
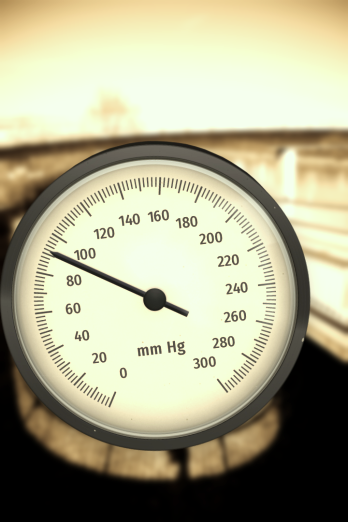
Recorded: 92,mmHg
